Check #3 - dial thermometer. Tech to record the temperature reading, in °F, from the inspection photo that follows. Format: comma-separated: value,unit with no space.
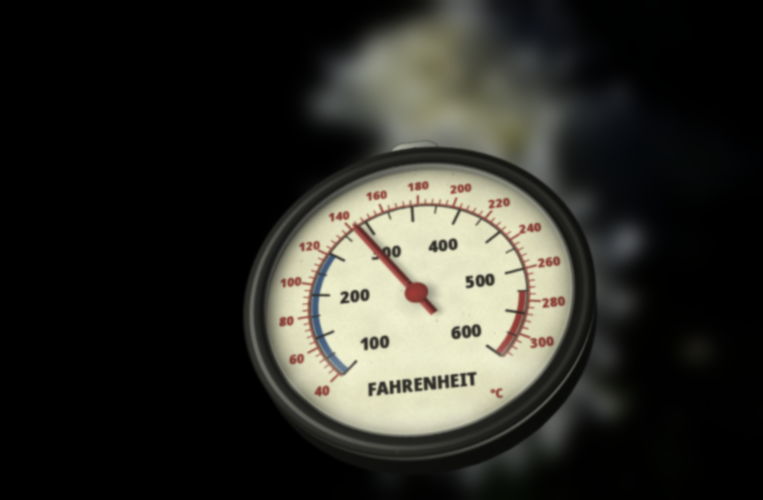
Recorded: 287.5,°F
